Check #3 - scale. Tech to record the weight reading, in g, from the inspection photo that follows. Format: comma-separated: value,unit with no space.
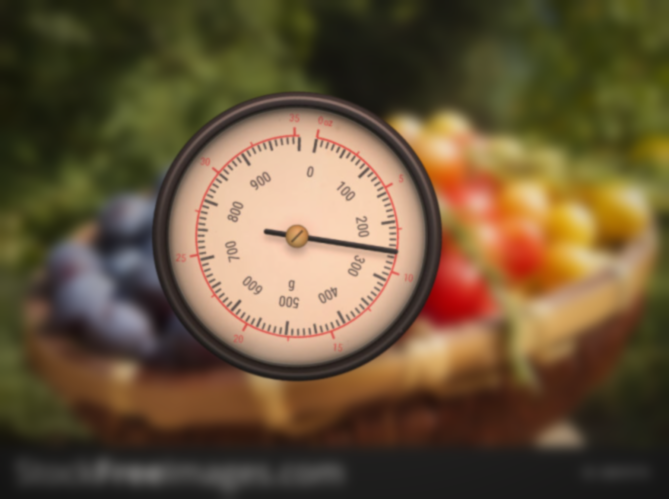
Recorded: 250,g
